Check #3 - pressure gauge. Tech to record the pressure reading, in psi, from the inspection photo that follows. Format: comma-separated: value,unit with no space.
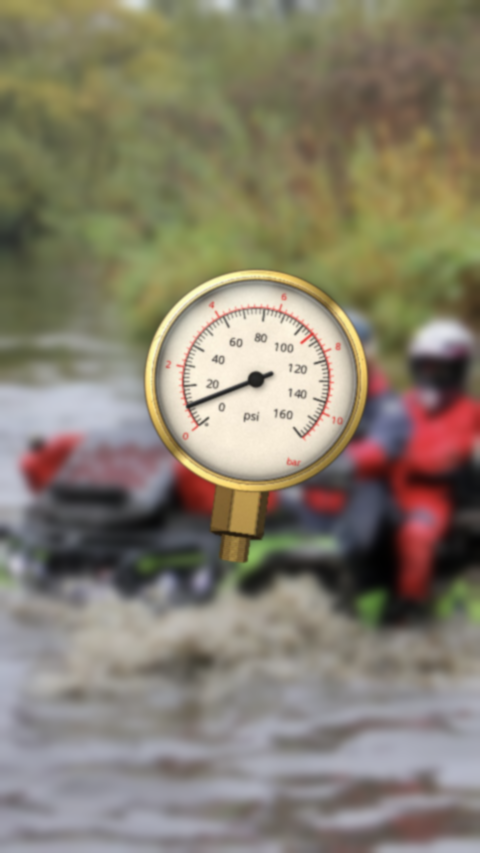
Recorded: 10,psi
